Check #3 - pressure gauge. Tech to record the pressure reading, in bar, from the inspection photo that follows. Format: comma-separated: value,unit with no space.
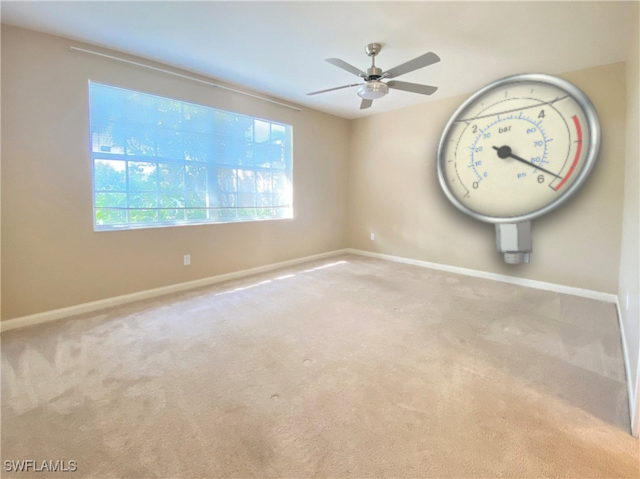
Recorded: 5.75,bar
